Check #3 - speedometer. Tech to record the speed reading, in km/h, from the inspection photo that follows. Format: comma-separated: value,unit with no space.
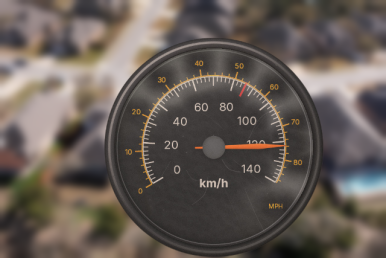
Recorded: 122,km/h
